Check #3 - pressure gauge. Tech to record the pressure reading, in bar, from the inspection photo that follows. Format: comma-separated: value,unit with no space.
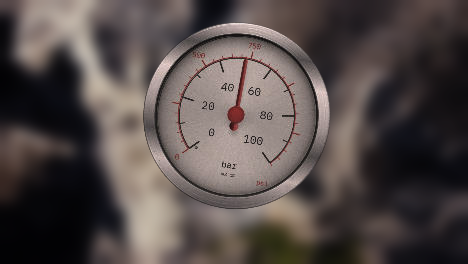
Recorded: 50,bar
